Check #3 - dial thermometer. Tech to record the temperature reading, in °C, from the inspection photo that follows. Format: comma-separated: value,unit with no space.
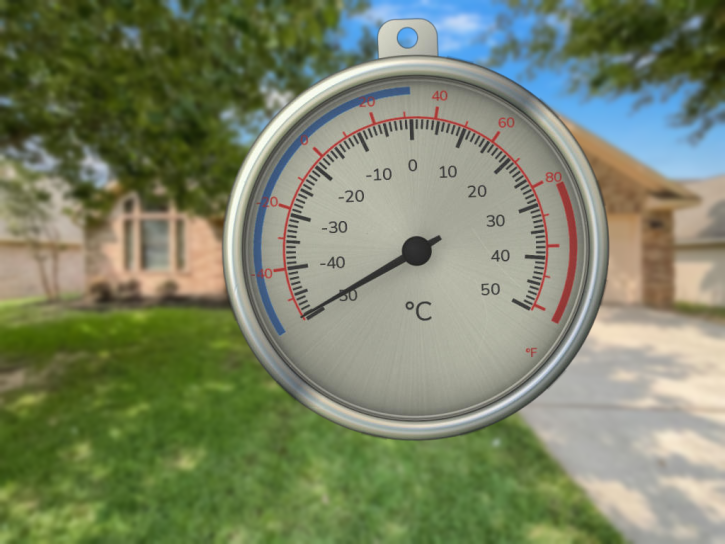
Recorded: -49,°C
